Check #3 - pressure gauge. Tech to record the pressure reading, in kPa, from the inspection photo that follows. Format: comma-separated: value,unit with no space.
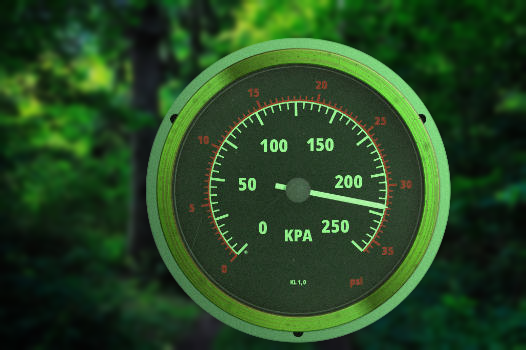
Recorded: 220,kPa
